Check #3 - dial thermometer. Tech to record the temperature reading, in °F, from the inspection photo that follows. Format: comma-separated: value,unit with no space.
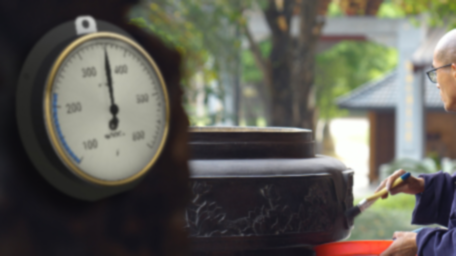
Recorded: 350,°F
